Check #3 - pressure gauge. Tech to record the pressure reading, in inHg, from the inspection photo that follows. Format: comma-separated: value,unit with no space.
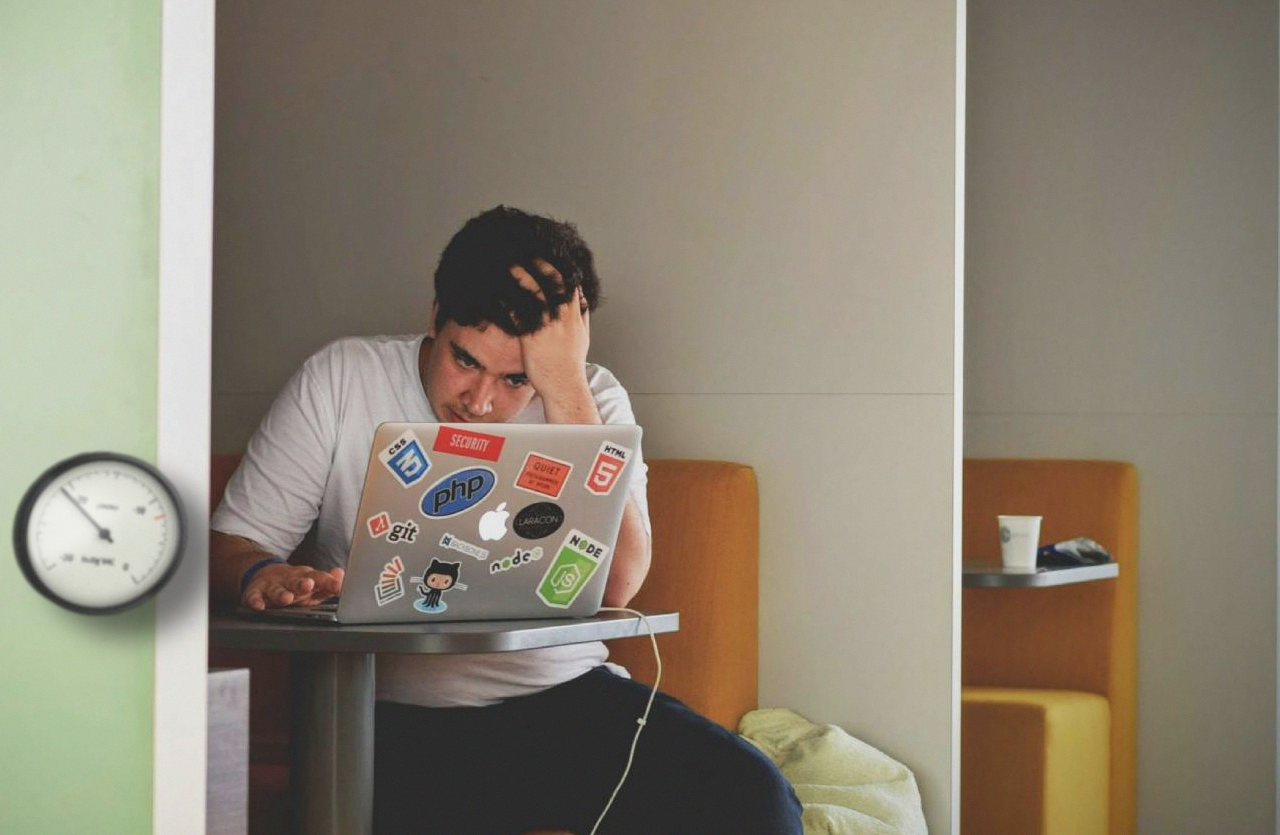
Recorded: -21,inHg
